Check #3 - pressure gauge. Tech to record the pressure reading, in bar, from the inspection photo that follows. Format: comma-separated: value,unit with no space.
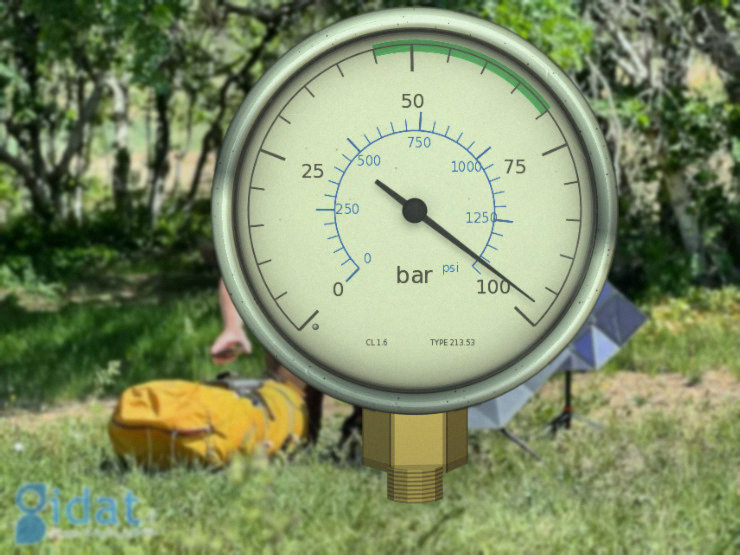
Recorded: 97.5,bar
